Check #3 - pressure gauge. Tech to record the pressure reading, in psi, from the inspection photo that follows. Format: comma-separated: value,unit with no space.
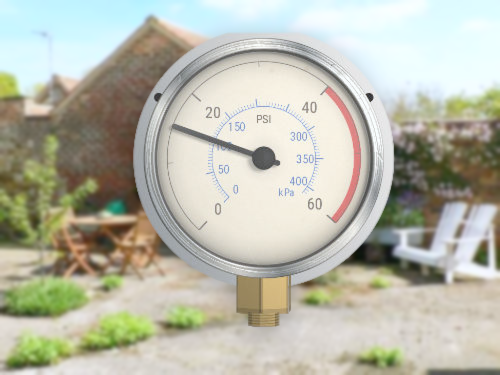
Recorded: 15,psi
